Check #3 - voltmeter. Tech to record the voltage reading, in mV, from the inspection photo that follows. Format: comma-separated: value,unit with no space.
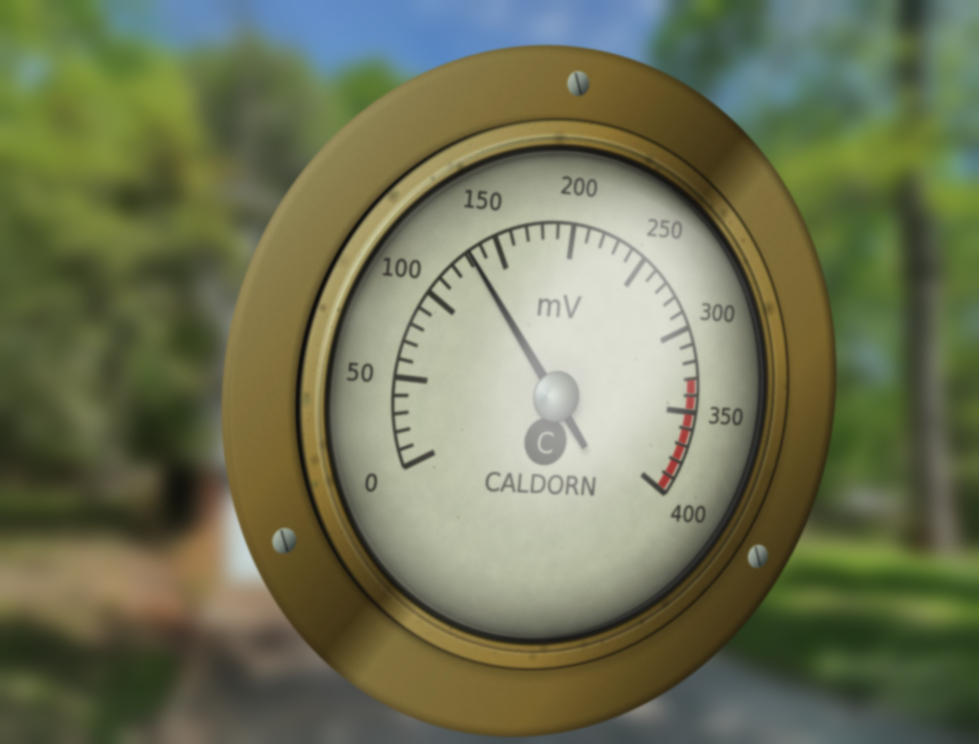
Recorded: 130,mV
